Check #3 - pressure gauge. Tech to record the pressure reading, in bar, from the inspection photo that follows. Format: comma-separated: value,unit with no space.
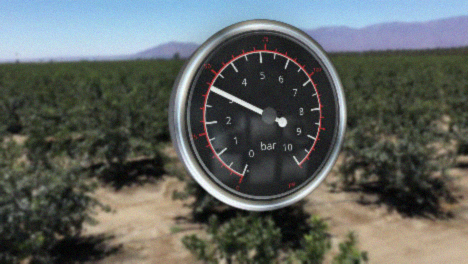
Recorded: 3,bar
